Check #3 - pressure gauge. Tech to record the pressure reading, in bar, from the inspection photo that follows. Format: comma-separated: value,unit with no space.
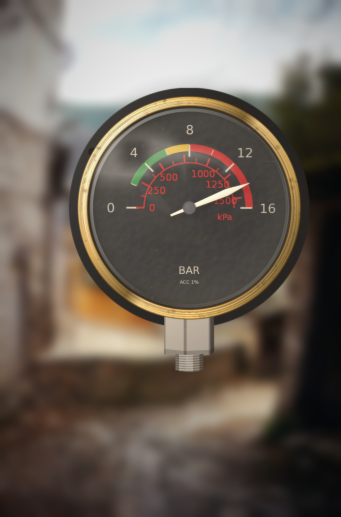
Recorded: 14,bar
